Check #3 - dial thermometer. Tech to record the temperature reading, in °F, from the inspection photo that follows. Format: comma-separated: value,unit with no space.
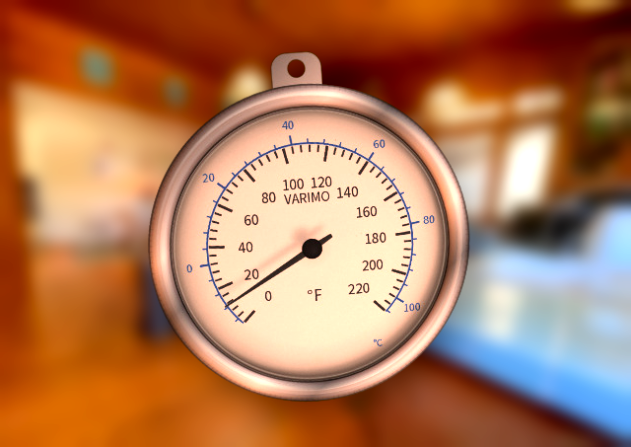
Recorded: 12,°F
